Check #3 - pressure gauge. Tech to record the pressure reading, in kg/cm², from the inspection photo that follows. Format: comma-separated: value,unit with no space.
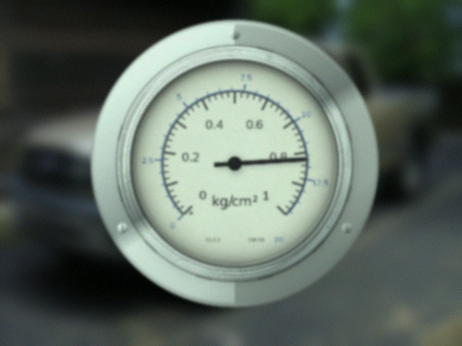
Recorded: 0.82,kg/cm²
